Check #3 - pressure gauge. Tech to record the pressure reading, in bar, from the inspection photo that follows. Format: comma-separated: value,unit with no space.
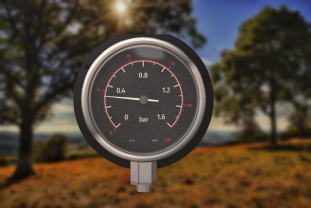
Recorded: 0.3,bar
